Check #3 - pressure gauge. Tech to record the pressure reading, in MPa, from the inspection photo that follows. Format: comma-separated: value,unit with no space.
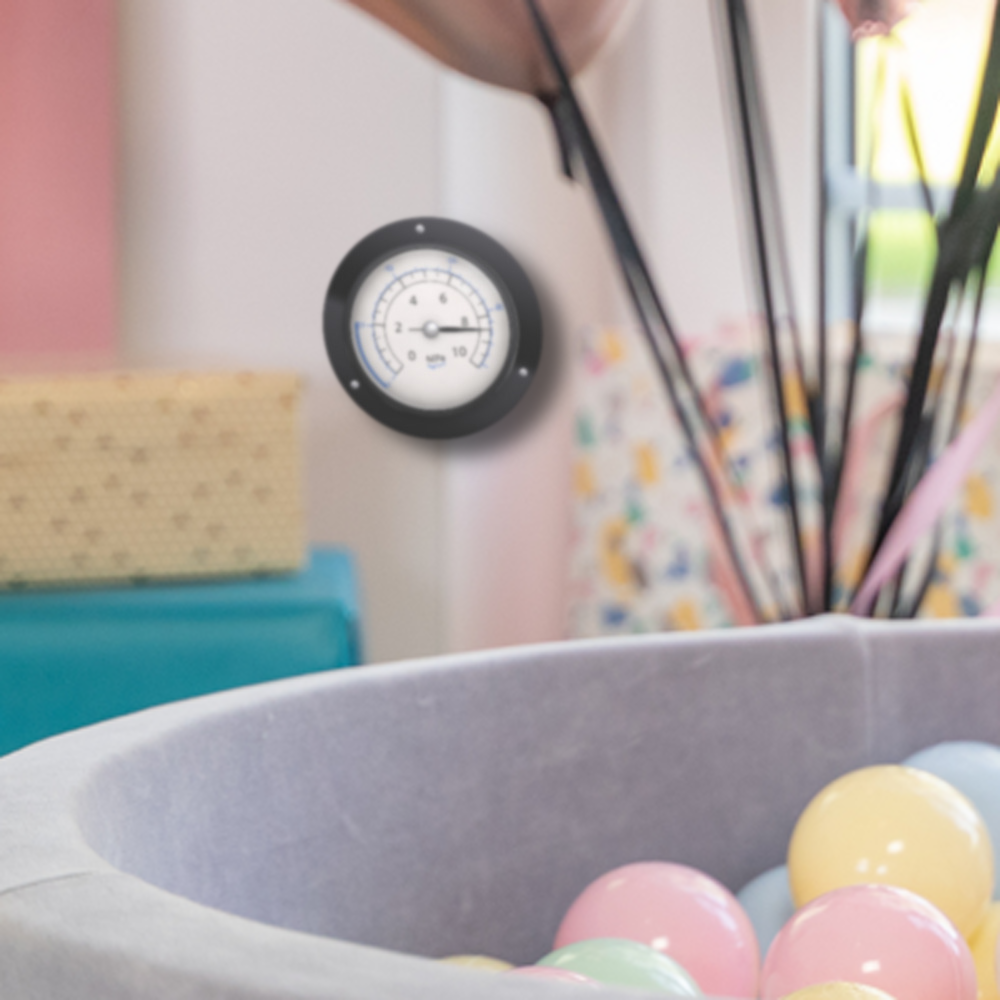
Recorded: 8.5,MPa
